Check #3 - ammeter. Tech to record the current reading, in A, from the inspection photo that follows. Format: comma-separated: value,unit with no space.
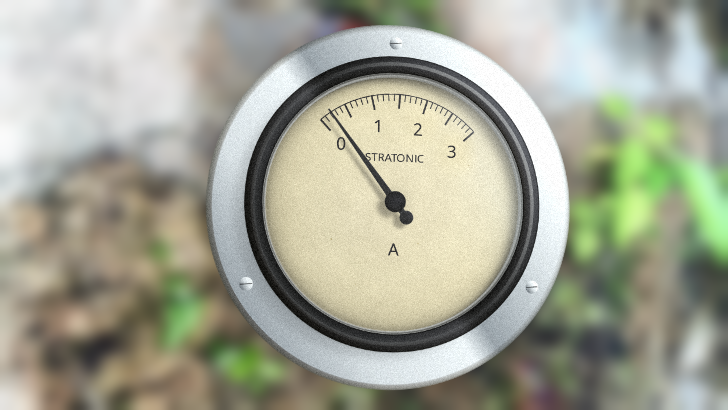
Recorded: 0.2,A
